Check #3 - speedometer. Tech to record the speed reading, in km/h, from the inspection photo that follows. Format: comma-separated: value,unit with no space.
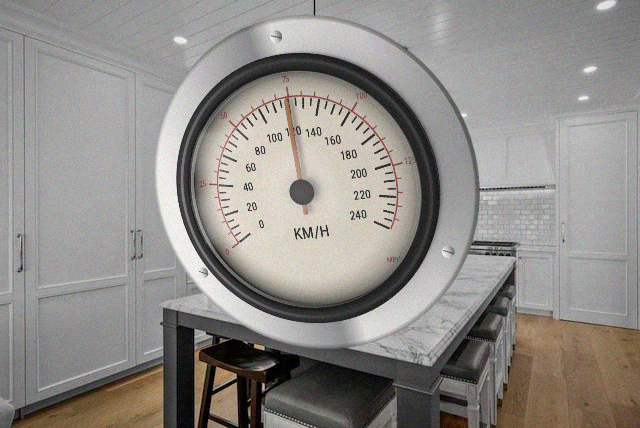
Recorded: 120,km/h
